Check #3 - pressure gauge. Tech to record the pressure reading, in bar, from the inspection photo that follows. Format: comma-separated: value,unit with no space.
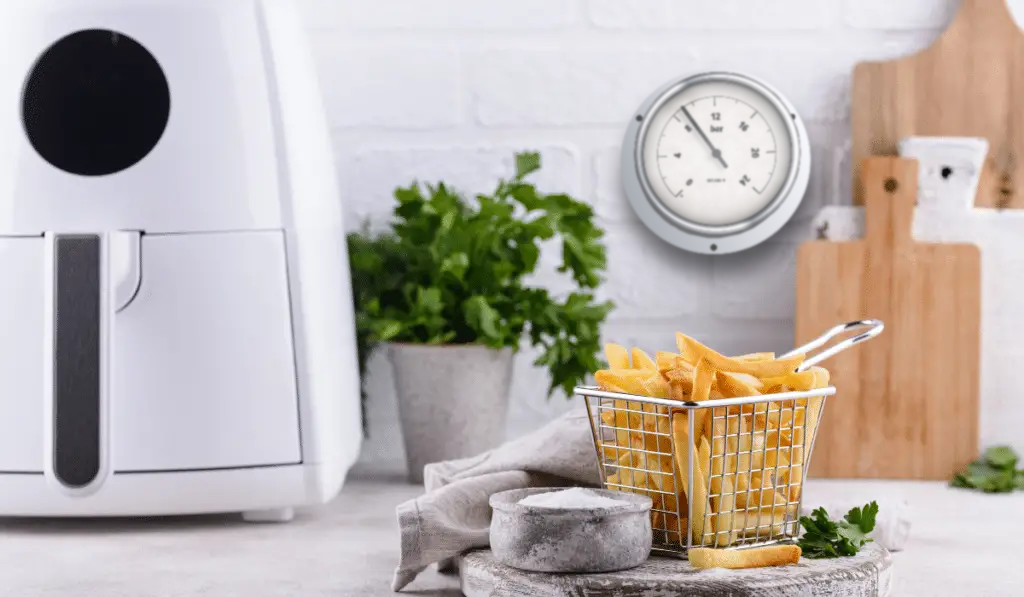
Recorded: 9,bar
